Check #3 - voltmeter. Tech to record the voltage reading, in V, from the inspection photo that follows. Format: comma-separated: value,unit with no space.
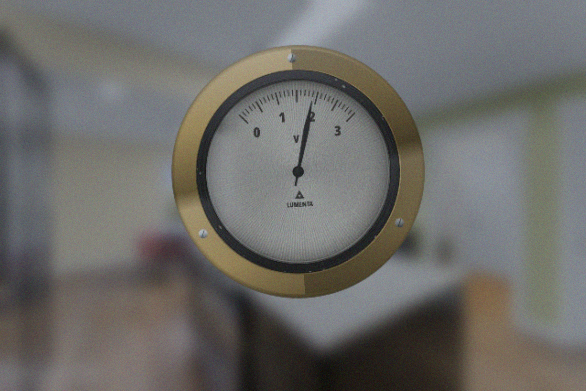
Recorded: 1.9,V
